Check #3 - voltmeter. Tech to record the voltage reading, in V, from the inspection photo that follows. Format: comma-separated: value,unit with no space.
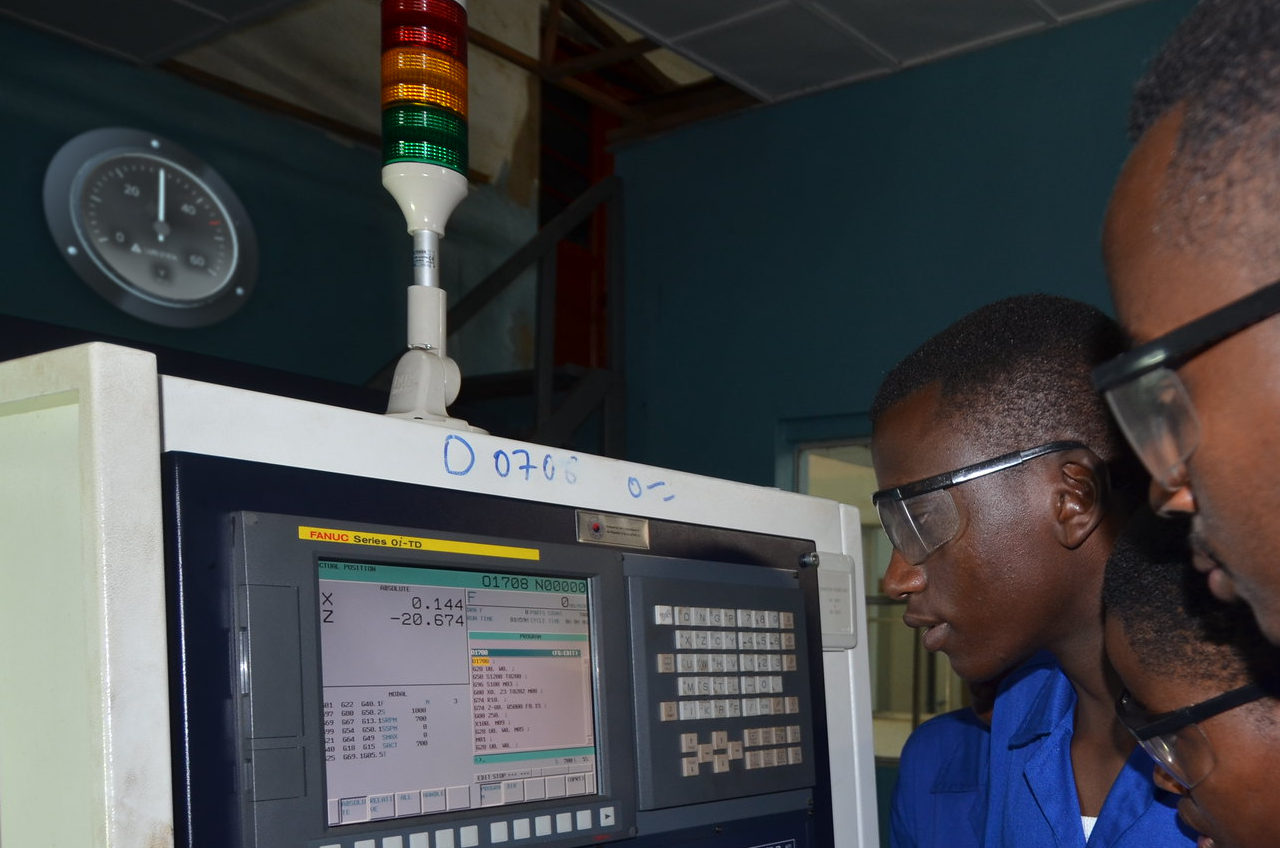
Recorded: 30,V
